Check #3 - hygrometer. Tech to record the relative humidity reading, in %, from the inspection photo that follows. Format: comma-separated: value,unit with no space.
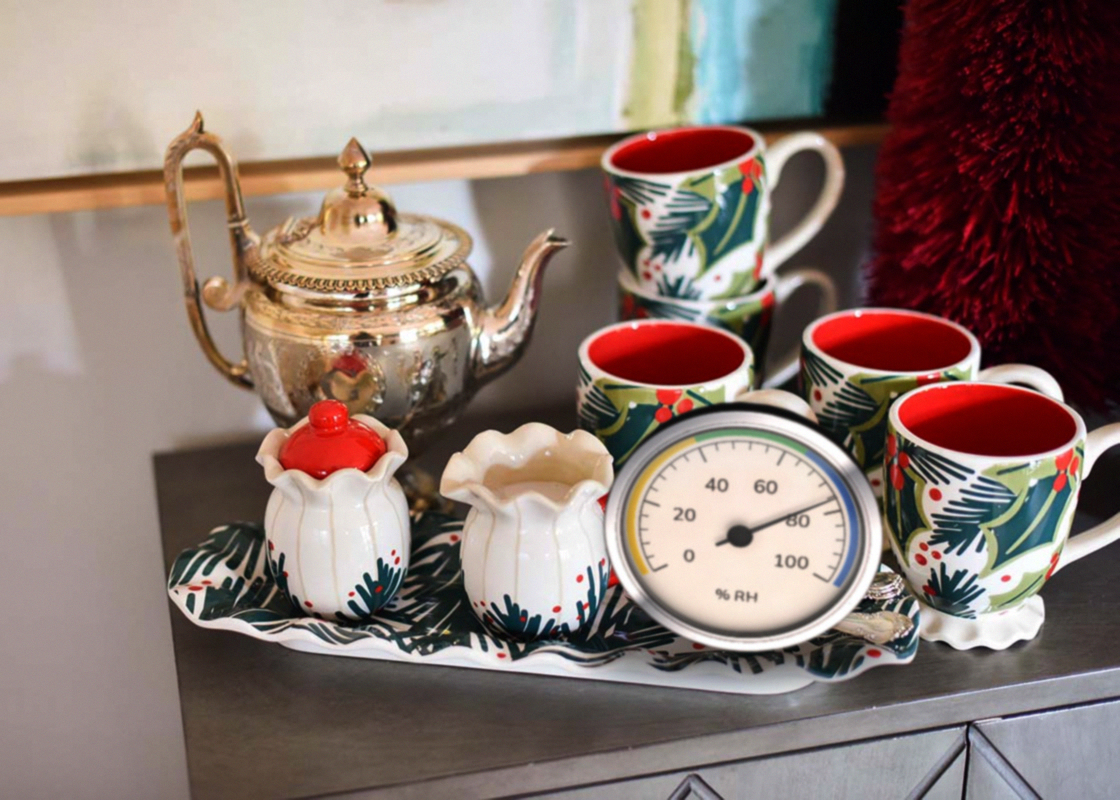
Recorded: 76,%
